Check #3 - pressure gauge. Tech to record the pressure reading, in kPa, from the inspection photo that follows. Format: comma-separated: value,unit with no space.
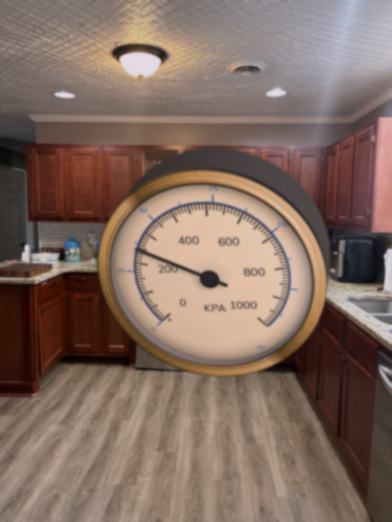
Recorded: 250,kPa
